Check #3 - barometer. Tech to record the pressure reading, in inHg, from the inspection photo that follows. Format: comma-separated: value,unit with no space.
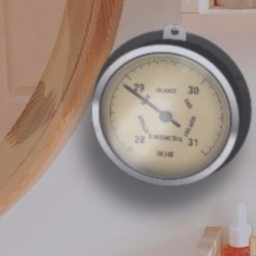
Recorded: 28.9,inHg
